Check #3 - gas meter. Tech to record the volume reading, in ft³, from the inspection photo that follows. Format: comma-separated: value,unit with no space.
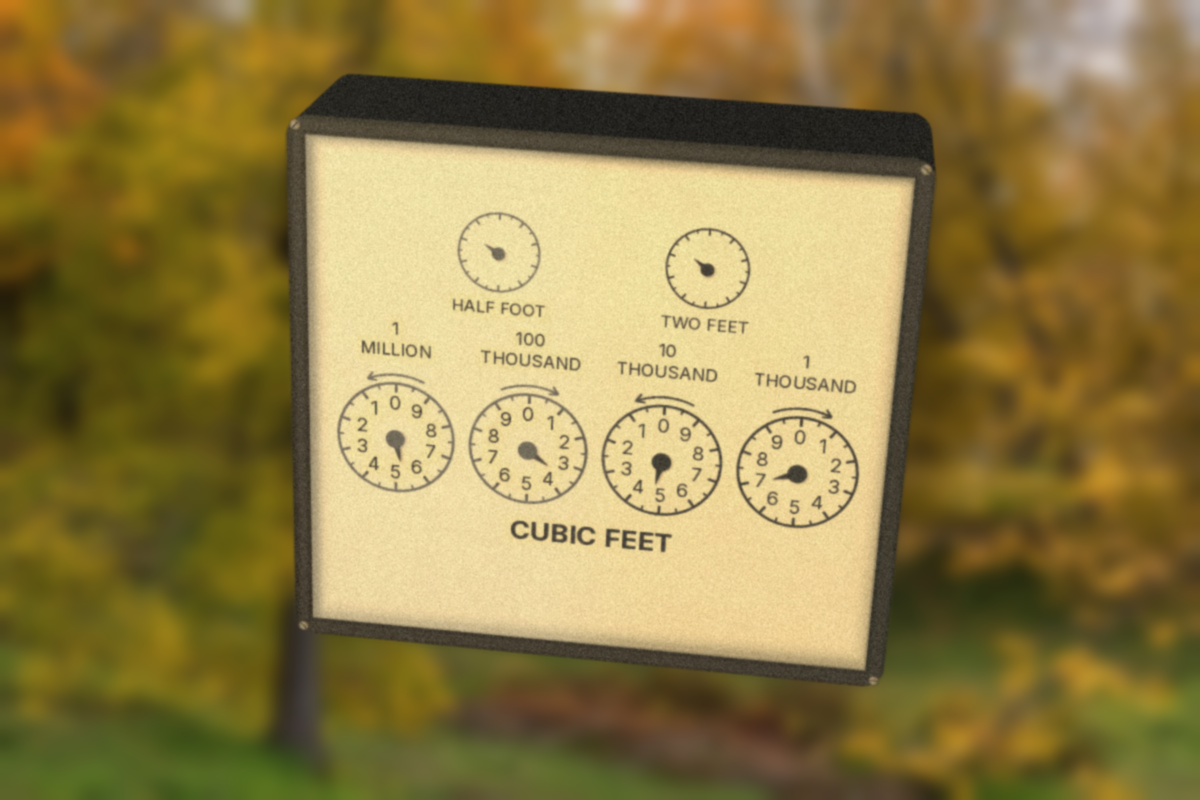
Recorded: 534700,ft³
